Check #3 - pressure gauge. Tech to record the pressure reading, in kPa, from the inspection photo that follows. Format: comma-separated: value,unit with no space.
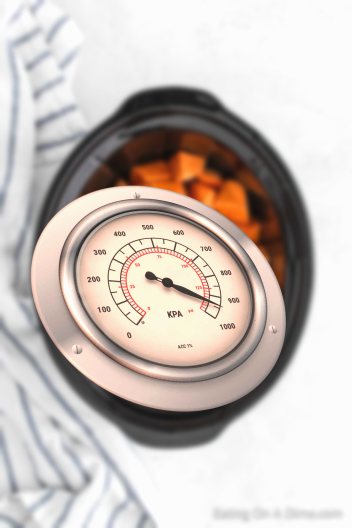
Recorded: 950,kPa
